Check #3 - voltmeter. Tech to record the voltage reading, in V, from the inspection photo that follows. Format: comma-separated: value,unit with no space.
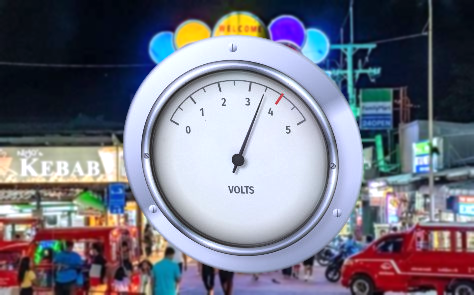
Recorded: 3.5,V
